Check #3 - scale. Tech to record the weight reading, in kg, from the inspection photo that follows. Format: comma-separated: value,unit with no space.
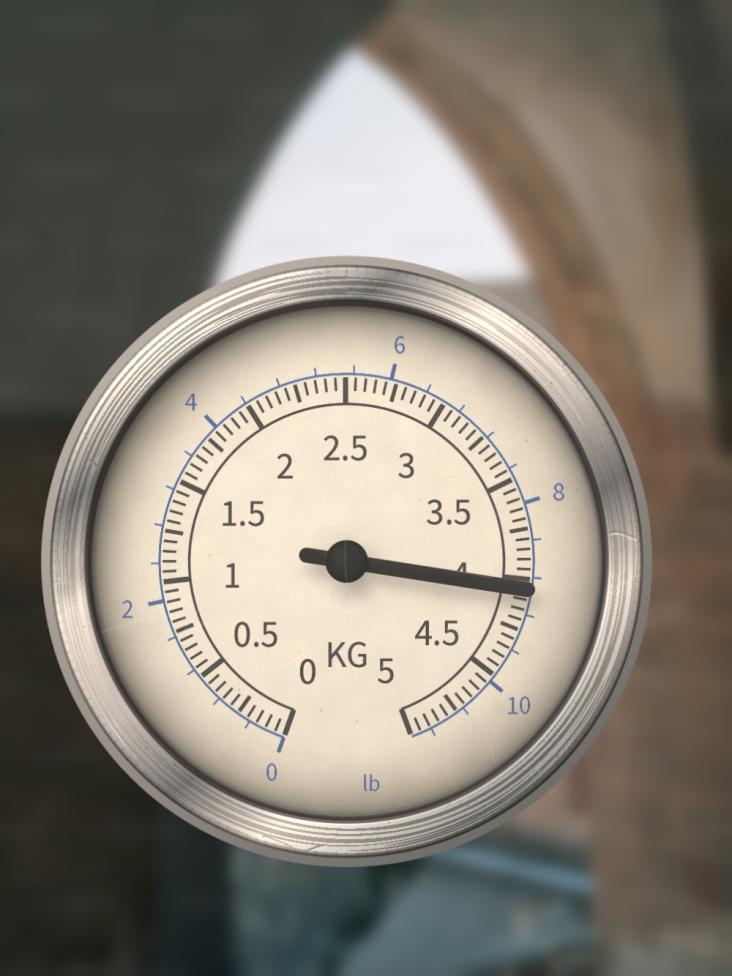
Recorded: 4.05,kg
